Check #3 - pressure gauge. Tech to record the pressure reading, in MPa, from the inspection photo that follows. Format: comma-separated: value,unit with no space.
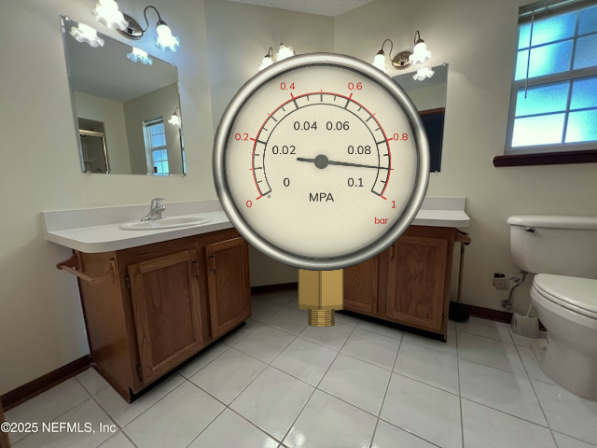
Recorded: 0.09,MPa
